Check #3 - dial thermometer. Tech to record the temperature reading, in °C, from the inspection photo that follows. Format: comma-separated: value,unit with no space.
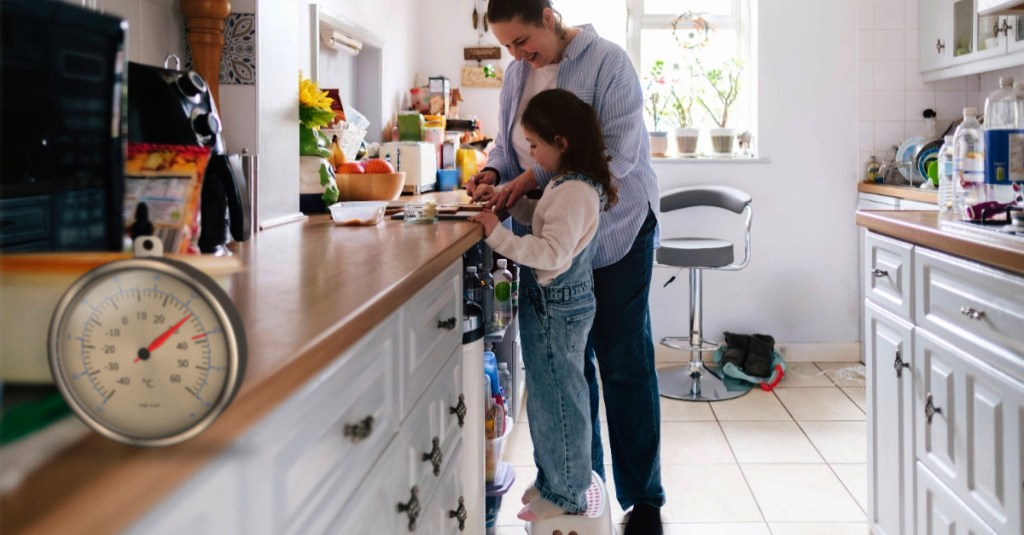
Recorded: 30,°C
